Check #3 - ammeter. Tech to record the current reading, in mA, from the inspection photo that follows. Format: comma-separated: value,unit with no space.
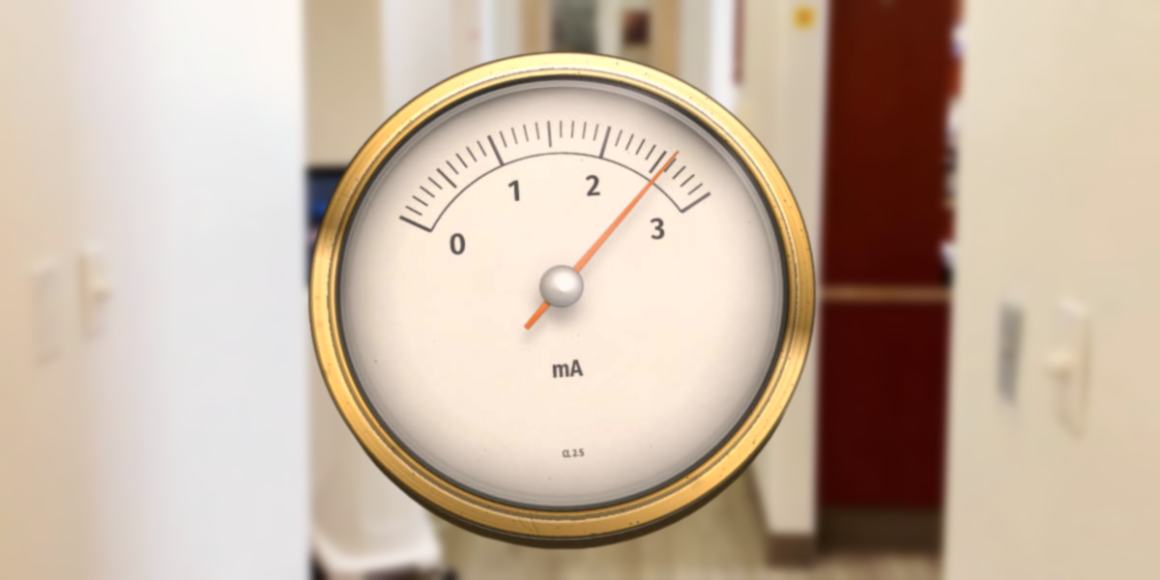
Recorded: 2.6,mA
